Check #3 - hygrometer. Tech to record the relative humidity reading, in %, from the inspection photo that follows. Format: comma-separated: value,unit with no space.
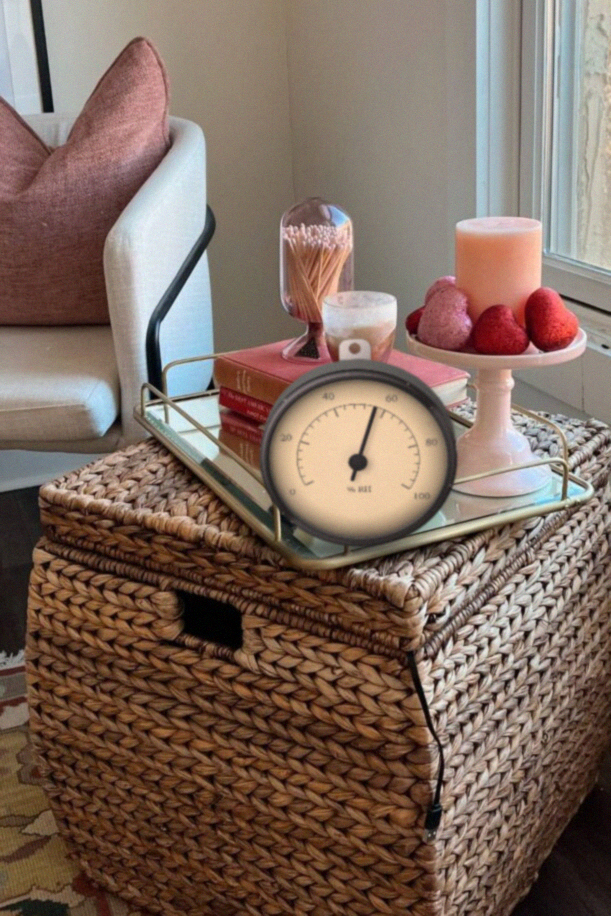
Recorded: 56,%
